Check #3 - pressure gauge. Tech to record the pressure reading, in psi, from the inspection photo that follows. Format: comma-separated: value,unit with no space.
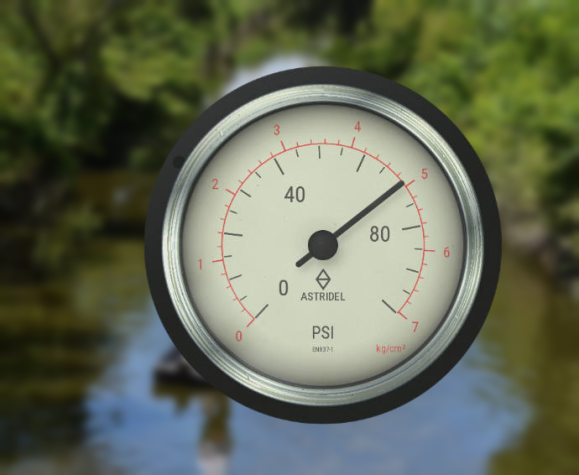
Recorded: 70,psi
